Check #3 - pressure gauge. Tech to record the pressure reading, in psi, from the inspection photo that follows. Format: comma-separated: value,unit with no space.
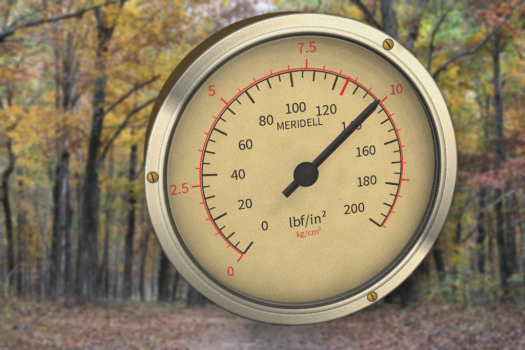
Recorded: 140,psi
